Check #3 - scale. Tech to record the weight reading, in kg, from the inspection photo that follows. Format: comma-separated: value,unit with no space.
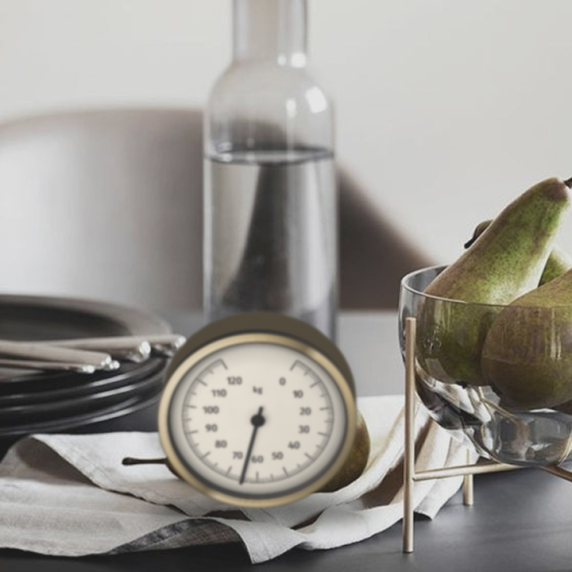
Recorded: 65,kg
